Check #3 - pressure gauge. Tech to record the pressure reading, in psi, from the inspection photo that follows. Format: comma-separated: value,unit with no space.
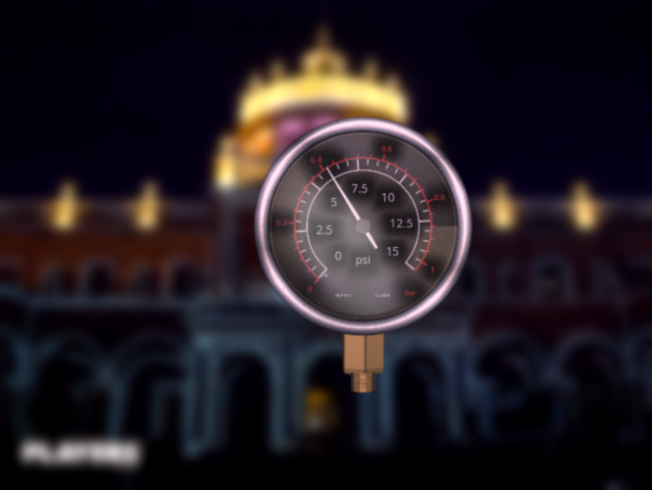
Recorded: 6,psi
